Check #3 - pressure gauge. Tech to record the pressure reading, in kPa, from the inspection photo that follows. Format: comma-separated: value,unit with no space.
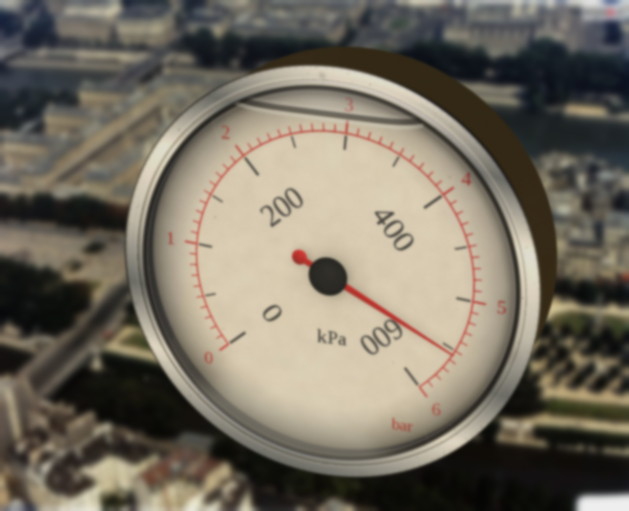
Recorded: 550,kPa
